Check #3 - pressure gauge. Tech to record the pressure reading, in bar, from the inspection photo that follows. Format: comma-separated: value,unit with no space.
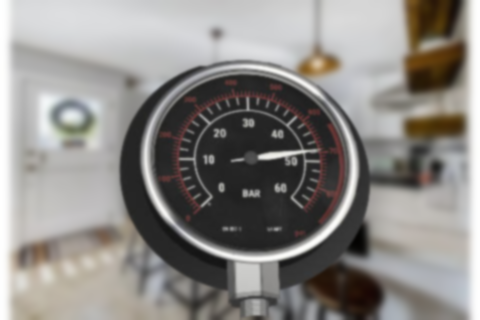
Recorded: 48,bar
